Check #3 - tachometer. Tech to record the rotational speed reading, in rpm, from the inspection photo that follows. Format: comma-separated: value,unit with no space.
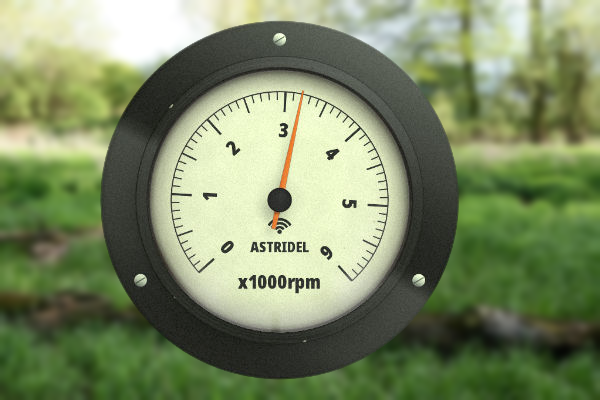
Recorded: 3200,rpm
